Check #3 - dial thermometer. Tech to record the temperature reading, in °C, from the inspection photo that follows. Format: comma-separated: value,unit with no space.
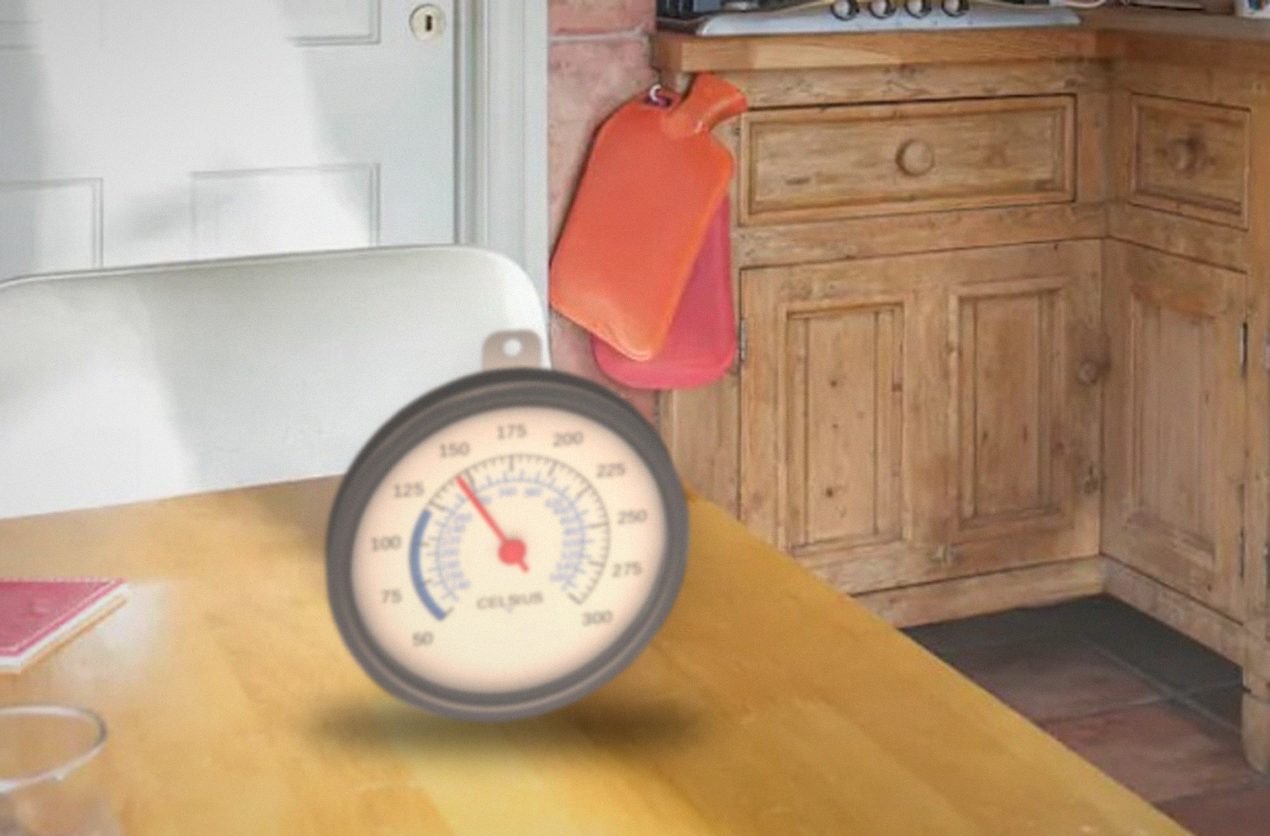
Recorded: 145,°C
